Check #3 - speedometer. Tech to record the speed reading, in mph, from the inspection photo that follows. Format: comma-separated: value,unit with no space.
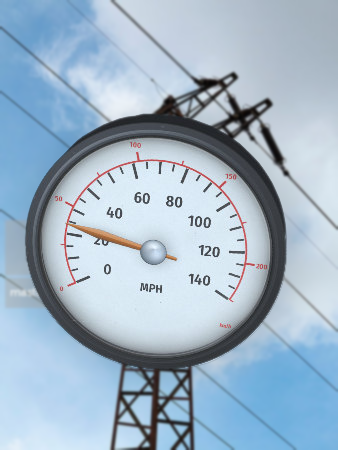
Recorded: 25,mph
